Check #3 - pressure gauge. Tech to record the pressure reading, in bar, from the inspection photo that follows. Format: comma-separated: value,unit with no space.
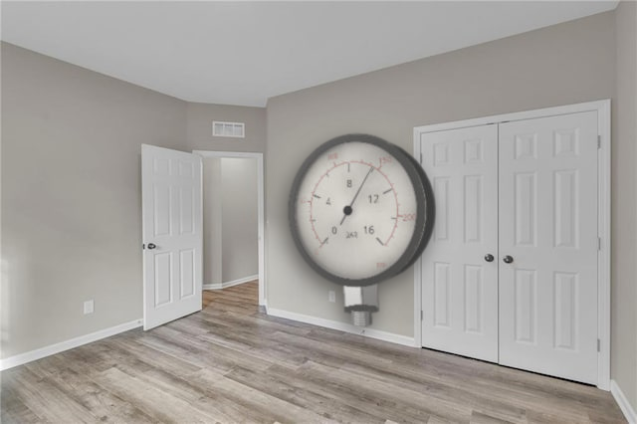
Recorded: 10,bar
